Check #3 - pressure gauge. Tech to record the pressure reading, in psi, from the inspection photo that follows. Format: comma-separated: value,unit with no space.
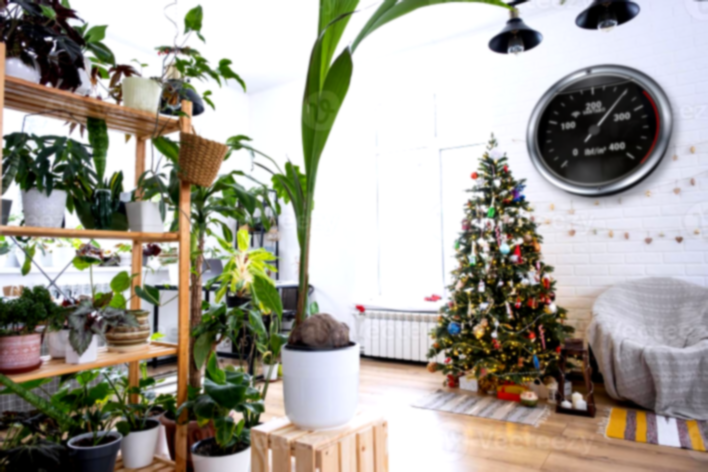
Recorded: 260,psi
